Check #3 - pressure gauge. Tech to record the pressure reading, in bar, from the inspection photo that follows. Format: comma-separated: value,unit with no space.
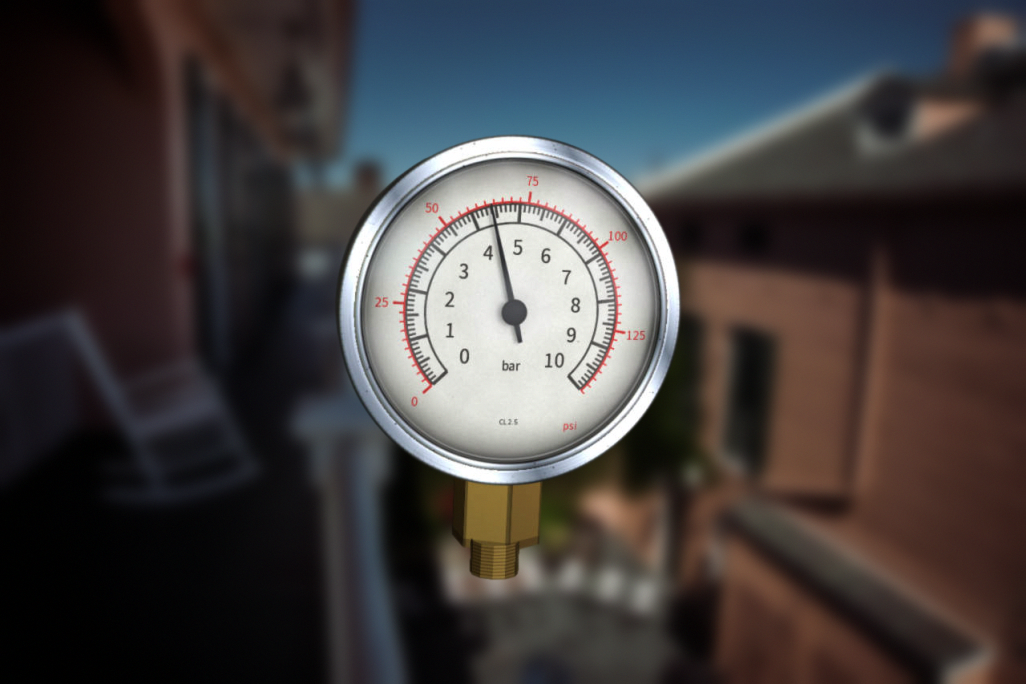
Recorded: 4.4,bar
